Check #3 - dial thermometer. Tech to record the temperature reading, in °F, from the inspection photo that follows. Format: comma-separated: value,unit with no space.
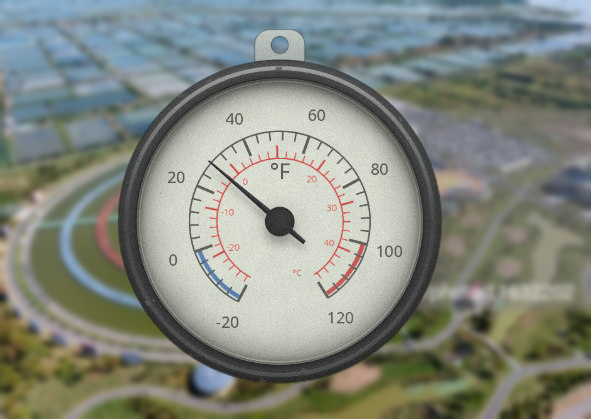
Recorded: 28,°F
